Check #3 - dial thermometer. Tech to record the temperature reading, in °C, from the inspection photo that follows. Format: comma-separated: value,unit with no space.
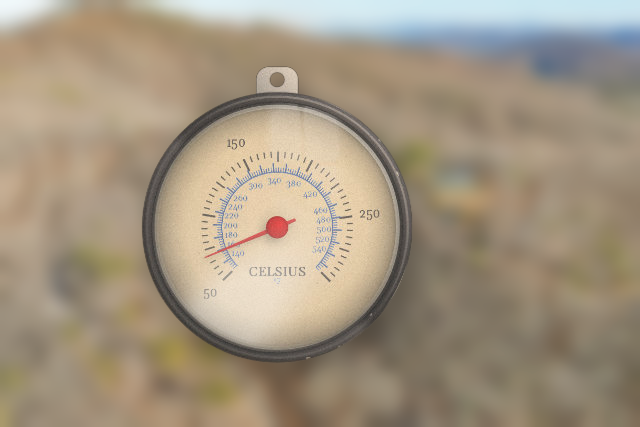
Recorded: 70,°C
